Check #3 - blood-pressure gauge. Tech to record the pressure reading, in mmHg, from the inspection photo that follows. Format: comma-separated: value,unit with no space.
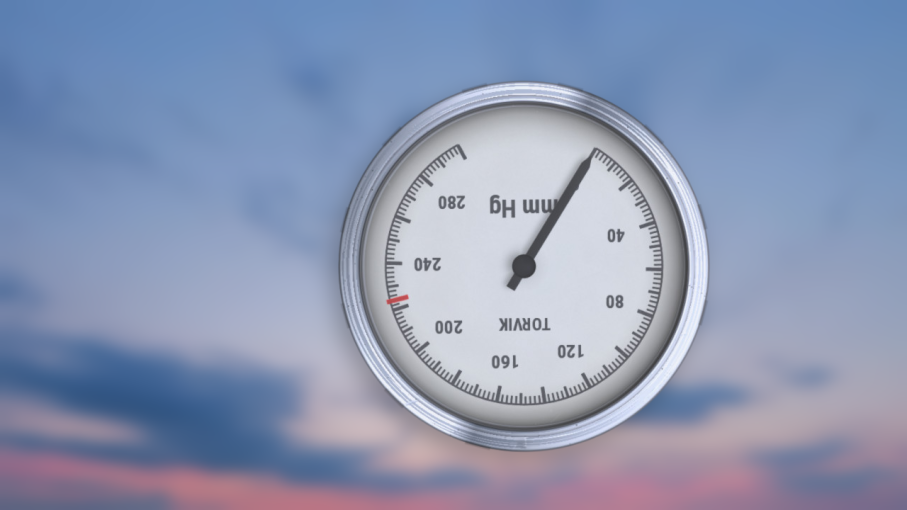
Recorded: 0,mmHg
